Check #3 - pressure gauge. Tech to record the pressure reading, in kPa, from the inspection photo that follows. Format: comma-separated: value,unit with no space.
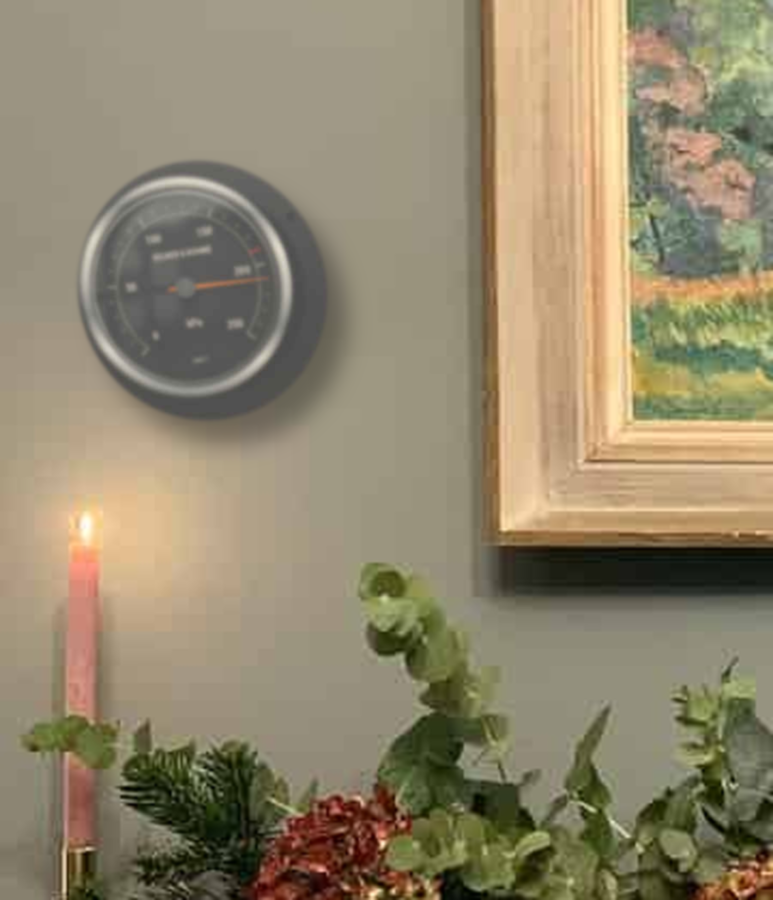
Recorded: 210,kPa
